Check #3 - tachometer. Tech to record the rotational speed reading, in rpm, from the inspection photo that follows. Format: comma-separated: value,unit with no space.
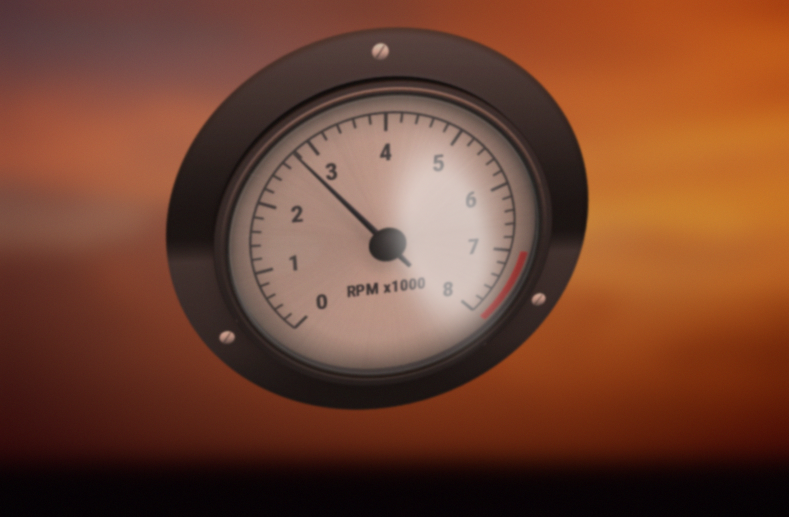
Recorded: 2800,rpm
